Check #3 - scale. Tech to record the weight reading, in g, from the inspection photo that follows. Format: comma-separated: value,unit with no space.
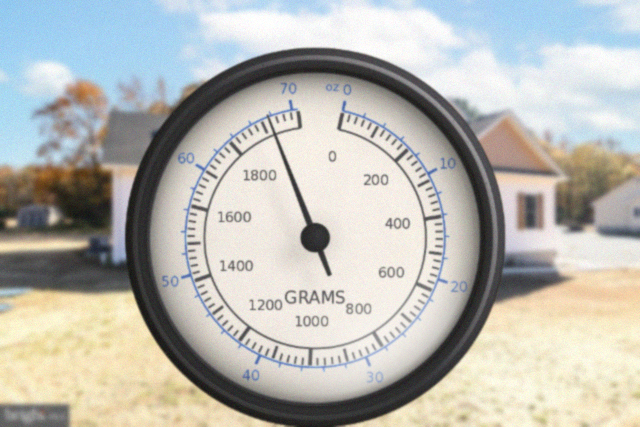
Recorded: 1920,g
